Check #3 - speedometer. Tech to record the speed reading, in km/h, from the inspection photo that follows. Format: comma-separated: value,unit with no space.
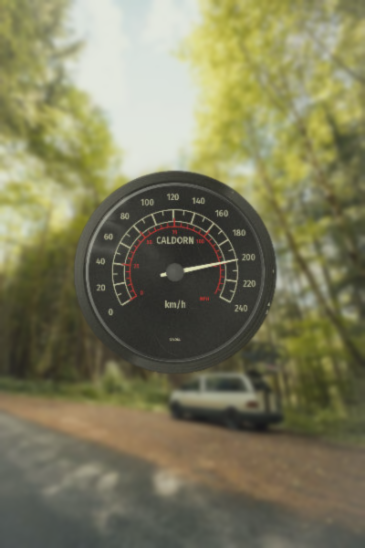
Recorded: 200,km/h
